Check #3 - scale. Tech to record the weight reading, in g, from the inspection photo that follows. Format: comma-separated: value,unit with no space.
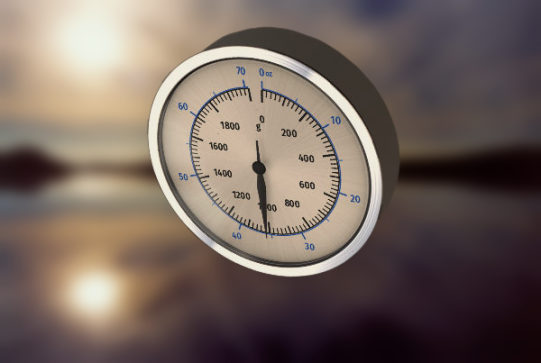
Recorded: 1000,g
